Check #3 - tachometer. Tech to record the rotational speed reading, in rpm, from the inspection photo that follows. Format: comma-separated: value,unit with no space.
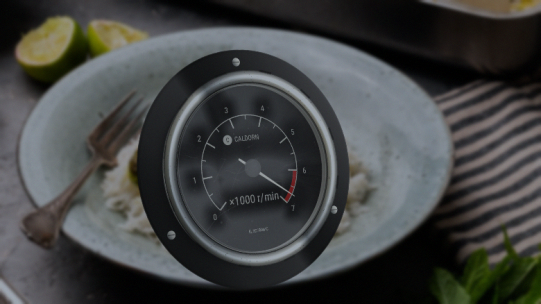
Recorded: 6750,rpm
